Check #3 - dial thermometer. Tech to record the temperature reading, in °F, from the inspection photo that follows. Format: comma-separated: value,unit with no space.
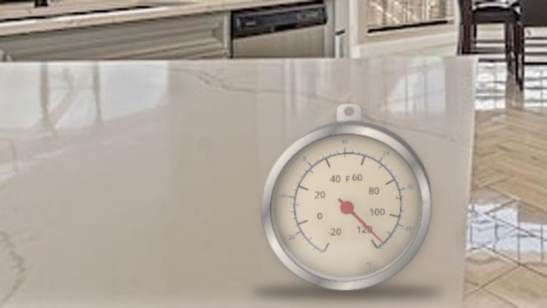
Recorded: 115,°F
